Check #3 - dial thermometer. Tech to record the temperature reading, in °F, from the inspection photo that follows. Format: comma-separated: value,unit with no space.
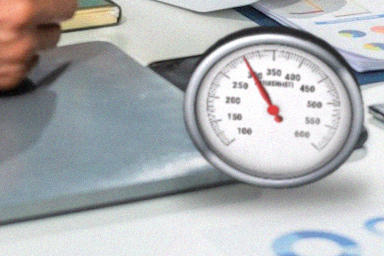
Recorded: 300,°F
